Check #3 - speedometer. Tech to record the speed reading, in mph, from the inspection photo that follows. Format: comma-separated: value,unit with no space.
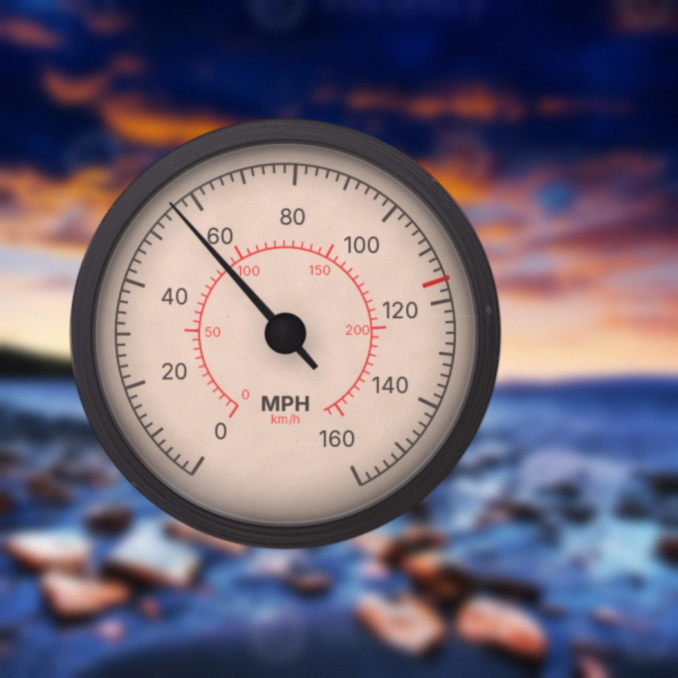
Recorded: 56,mph
